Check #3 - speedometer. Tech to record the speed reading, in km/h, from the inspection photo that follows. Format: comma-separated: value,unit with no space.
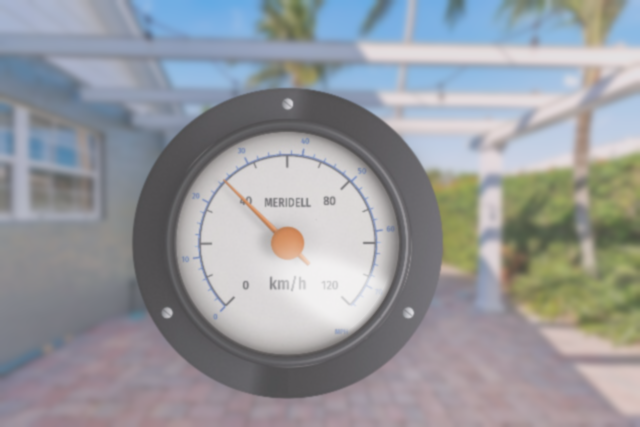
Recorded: 40,km/h
